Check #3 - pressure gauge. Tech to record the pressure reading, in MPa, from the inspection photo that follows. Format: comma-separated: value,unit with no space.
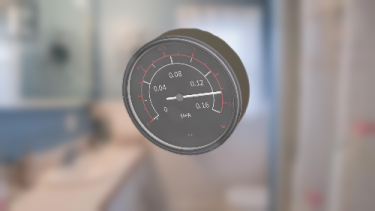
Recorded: 0.14,MPa
